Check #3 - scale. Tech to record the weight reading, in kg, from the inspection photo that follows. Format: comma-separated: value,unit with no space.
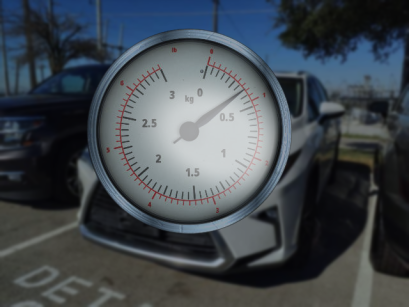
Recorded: 0.35,kg
